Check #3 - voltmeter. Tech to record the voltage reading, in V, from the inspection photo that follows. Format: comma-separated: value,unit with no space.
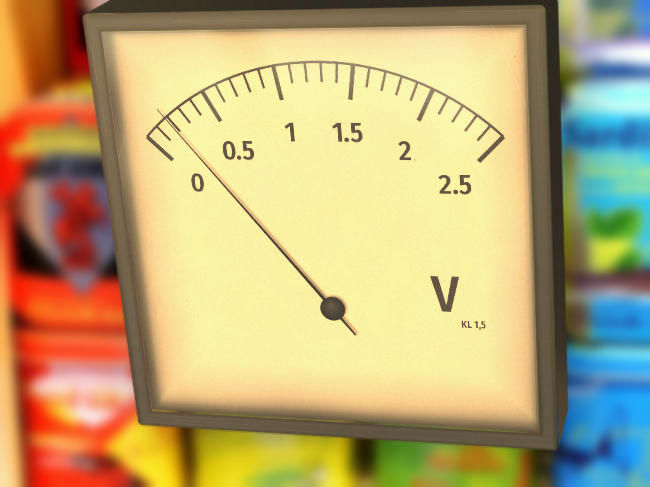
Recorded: 0.2,V
